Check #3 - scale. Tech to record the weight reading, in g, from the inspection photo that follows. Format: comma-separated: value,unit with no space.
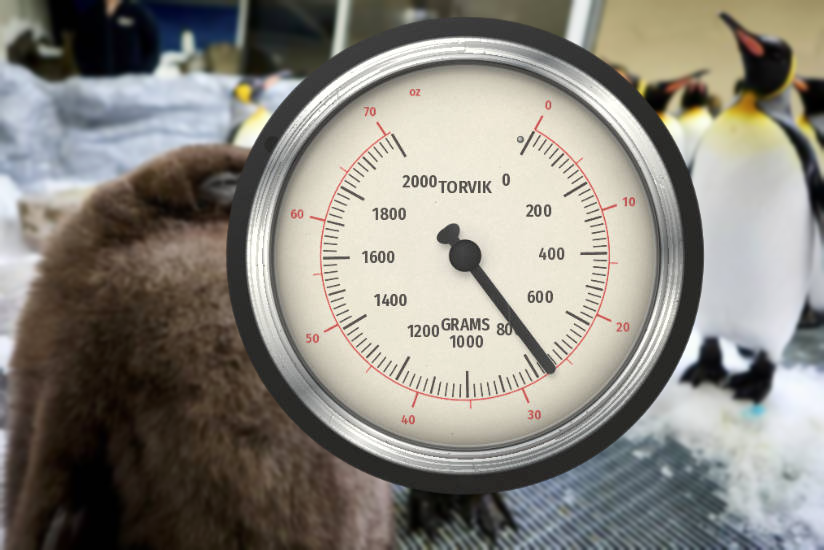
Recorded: 760,g
